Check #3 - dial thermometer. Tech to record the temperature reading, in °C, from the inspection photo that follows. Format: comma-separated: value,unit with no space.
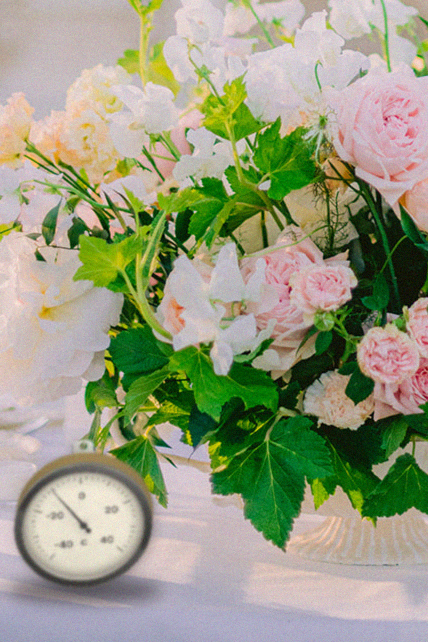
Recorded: -10,°C
